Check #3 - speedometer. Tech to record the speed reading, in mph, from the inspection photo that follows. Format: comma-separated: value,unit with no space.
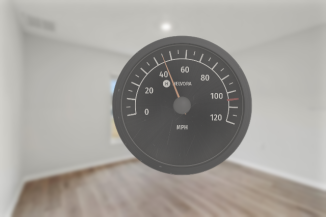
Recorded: 45,mph
